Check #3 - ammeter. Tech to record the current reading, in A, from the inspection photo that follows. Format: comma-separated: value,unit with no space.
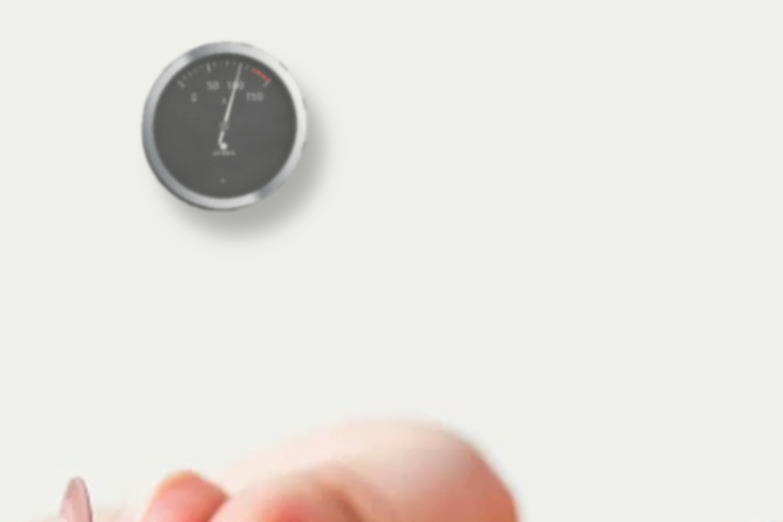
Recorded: 100,A
